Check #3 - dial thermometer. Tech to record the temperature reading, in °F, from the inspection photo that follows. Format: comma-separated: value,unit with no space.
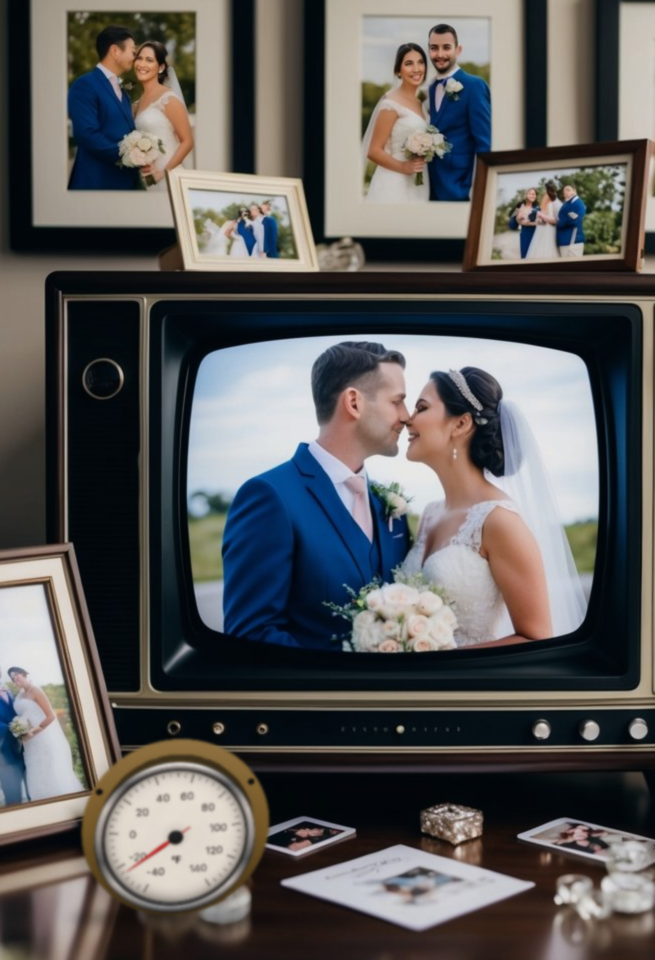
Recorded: -24,°F
